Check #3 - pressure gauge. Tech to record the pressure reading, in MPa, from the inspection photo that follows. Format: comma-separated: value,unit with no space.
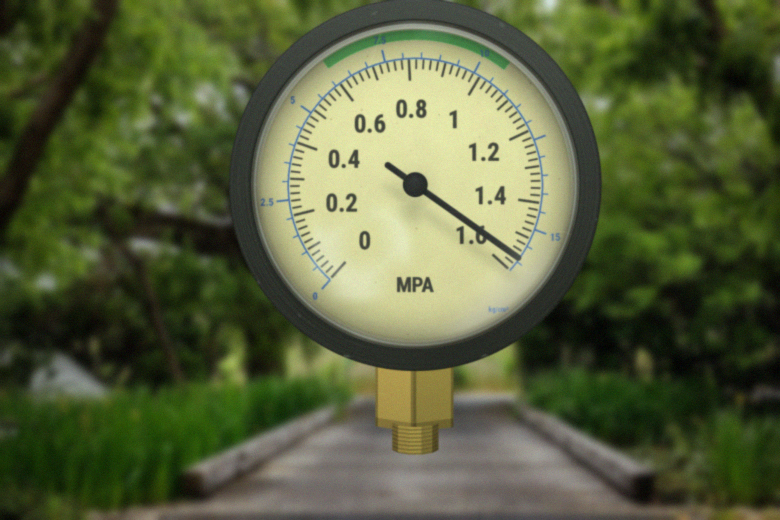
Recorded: 1.56,MPa
